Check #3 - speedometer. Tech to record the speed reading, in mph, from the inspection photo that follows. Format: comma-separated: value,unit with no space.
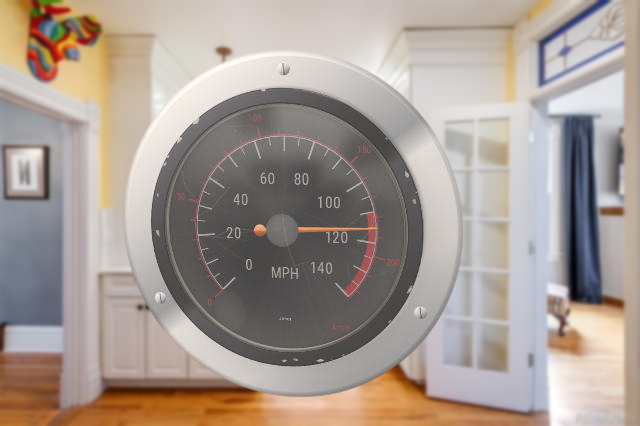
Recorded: 115,mph
